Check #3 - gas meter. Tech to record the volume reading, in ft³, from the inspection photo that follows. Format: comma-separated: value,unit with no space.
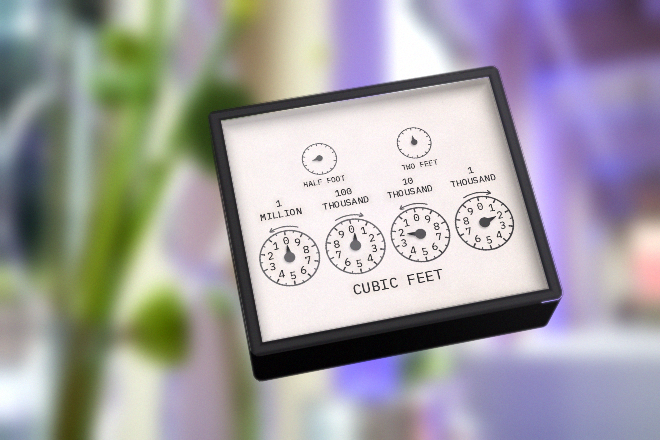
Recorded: 2200,ft³
